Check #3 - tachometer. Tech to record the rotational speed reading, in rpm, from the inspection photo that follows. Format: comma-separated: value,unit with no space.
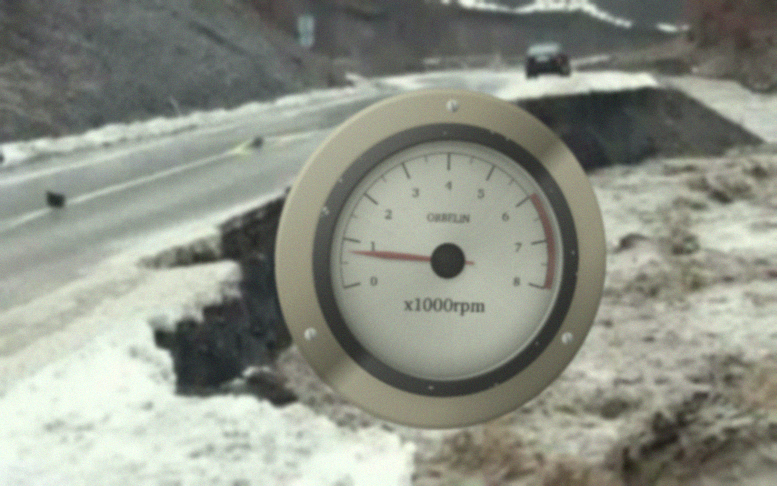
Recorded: 750,rpm
